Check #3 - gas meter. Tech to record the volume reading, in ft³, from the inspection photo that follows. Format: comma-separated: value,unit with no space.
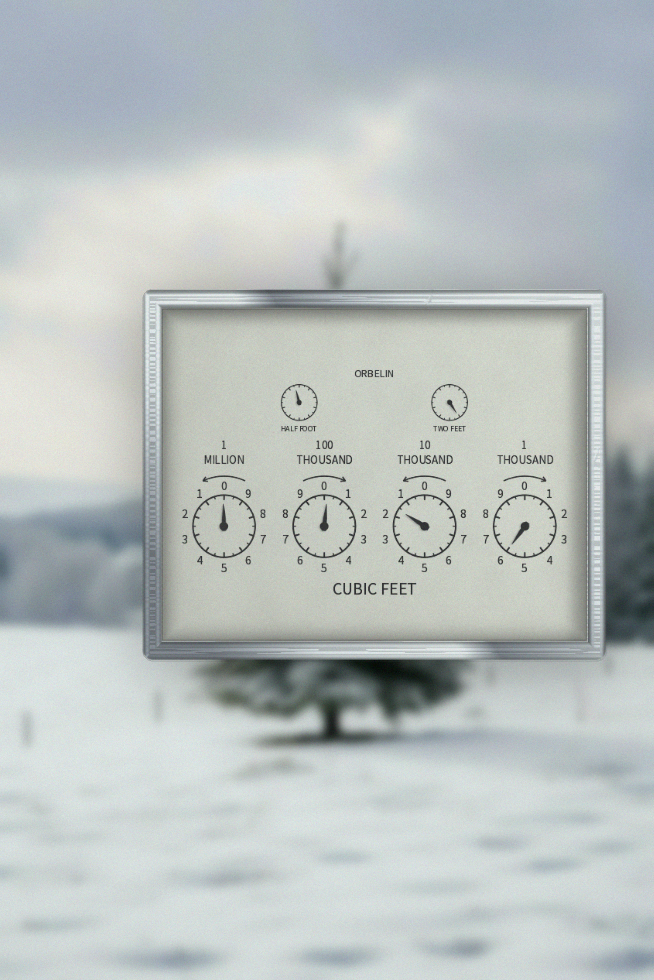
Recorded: 1600,ft³
